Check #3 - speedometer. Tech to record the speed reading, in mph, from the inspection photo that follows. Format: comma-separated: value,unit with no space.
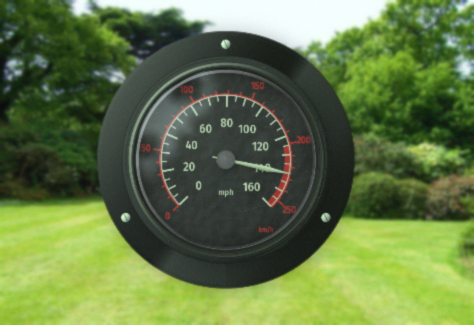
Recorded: 140,mph
